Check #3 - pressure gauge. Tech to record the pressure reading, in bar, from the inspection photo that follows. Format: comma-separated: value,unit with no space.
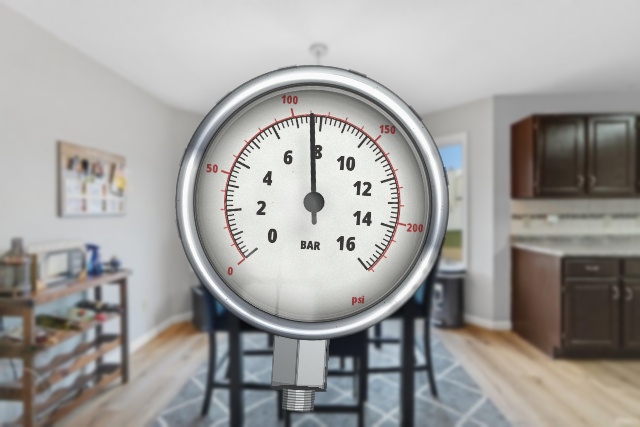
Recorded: 7.6,bar
